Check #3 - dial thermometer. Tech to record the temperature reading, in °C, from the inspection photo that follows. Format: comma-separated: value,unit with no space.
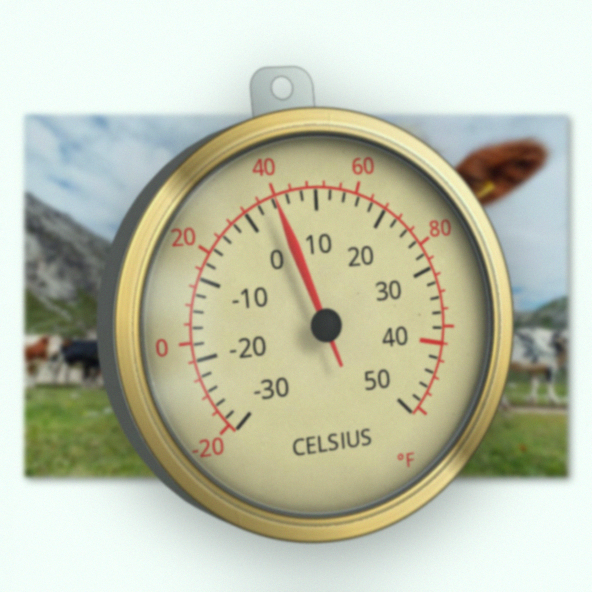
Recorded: 4,°C
